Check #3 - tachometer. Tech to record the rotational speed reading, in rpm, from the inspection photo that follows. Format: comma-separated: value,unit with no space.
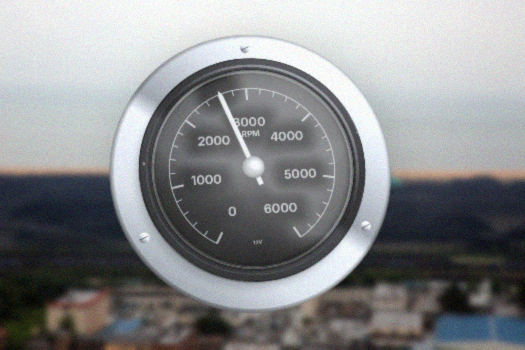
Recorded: 2600,rpm
